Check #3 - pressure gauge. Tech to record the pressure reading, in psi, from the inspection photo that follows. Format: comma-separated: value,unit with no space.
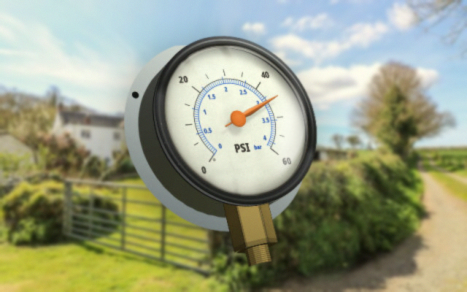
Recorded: 45,psi
